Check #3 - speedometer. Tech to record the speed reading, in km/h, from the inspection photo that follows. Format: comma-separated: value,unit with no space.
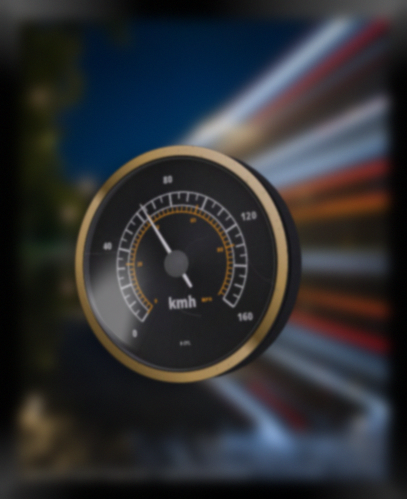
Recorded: 65,km/h
